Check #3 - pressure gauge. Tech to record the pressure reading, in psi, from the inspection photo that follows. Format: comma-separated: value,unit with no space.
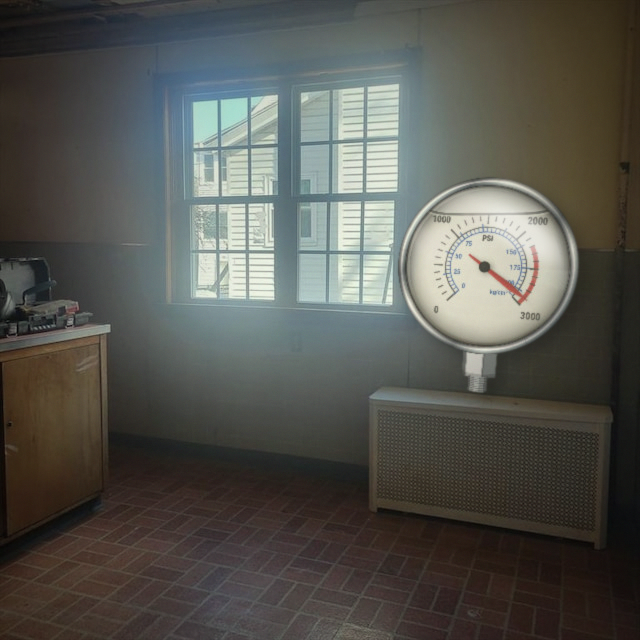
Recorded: 2900,psi
